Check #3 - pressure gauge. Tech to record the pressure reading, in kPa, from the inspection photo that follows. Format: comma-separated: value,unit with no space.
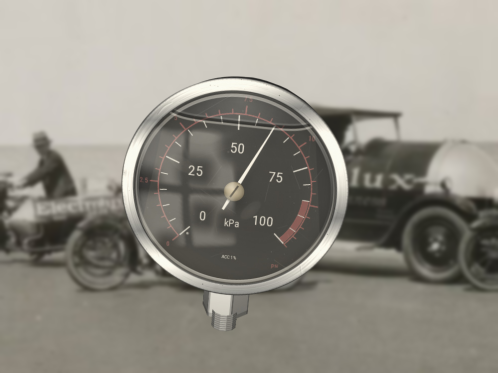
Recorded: 60,kPa
